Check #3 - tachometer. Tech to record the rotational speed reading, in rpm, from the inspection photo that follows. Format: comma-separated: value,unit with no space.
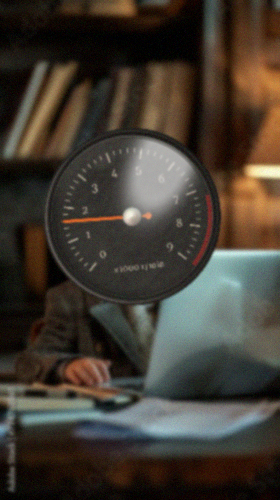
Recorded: 1600,rpm
